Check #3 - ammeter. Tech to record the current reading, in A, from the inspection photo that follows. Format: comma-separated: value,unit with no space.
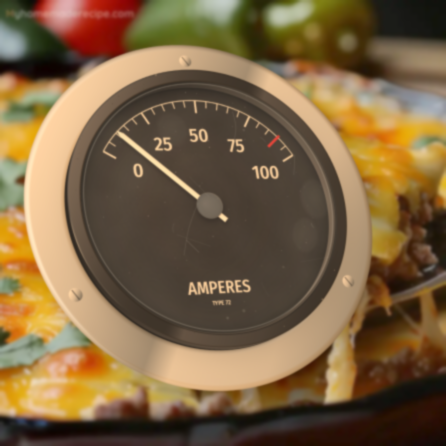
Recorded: 10,A
